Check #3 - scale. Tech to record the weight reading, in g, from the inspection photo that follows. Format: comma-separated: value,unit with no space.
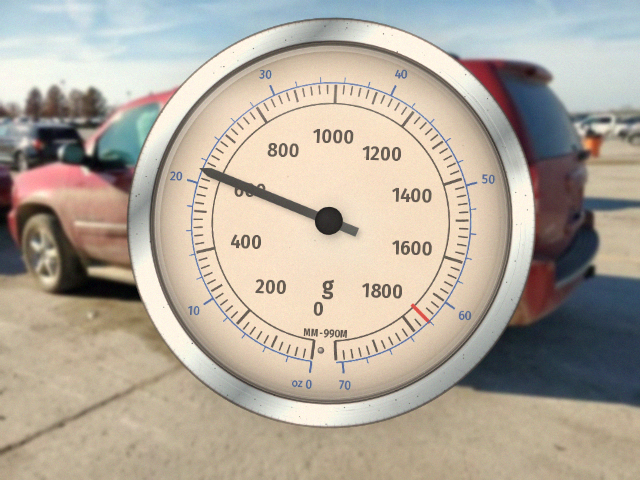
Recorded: 600,g
